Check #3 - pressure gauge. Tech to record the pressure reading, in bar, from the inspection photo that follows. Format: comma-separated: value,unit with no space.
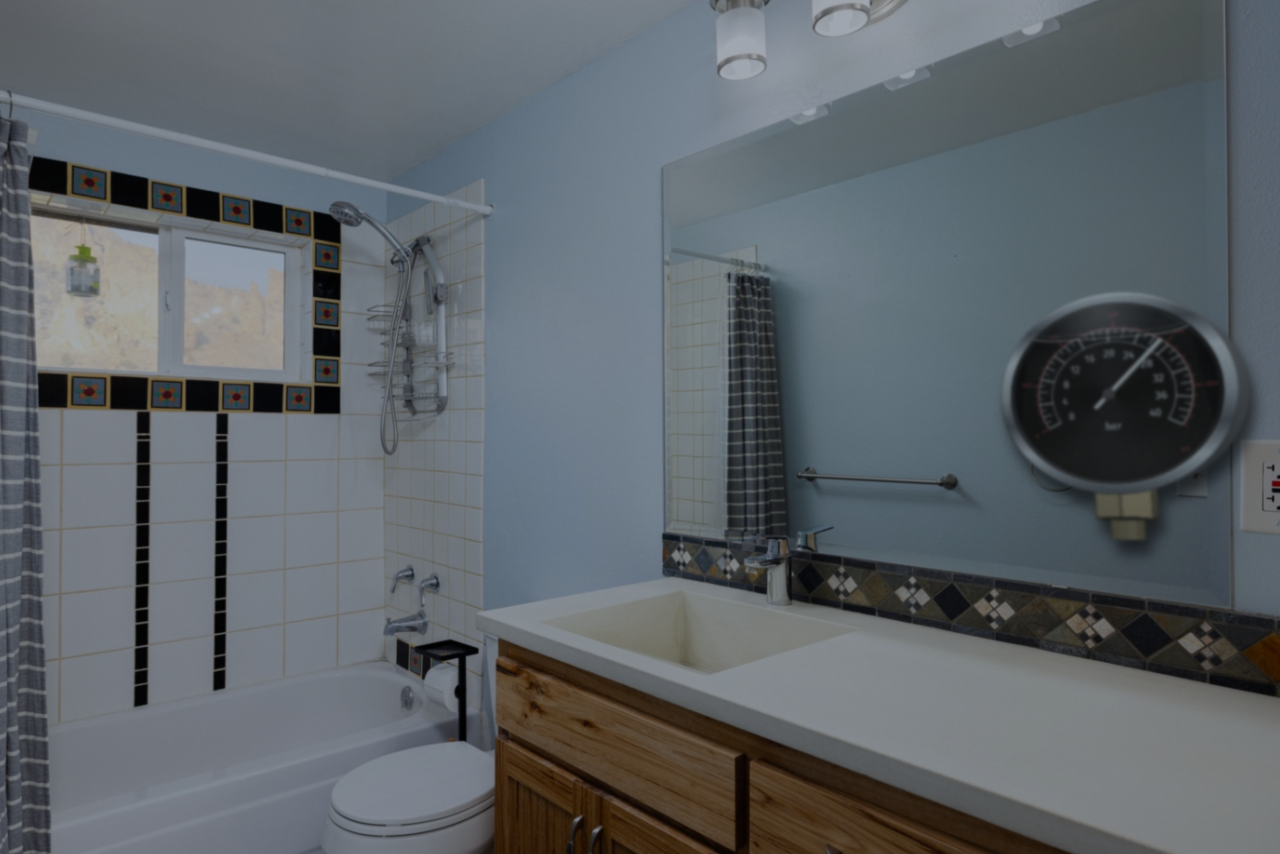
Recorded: 27,bar
